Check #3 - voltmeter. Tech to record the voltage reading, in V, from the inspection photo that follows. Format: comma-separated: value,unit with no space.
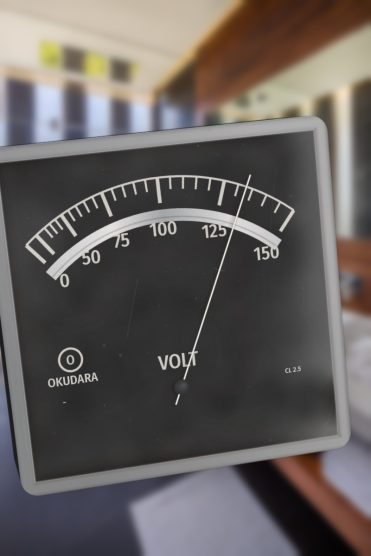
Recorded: 132.5,V
